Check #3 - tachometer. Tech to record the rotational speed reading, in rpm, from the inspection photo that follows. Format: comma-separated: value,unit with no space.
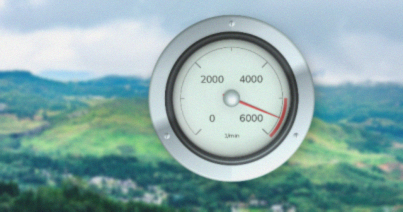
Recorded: 5500,rpm
